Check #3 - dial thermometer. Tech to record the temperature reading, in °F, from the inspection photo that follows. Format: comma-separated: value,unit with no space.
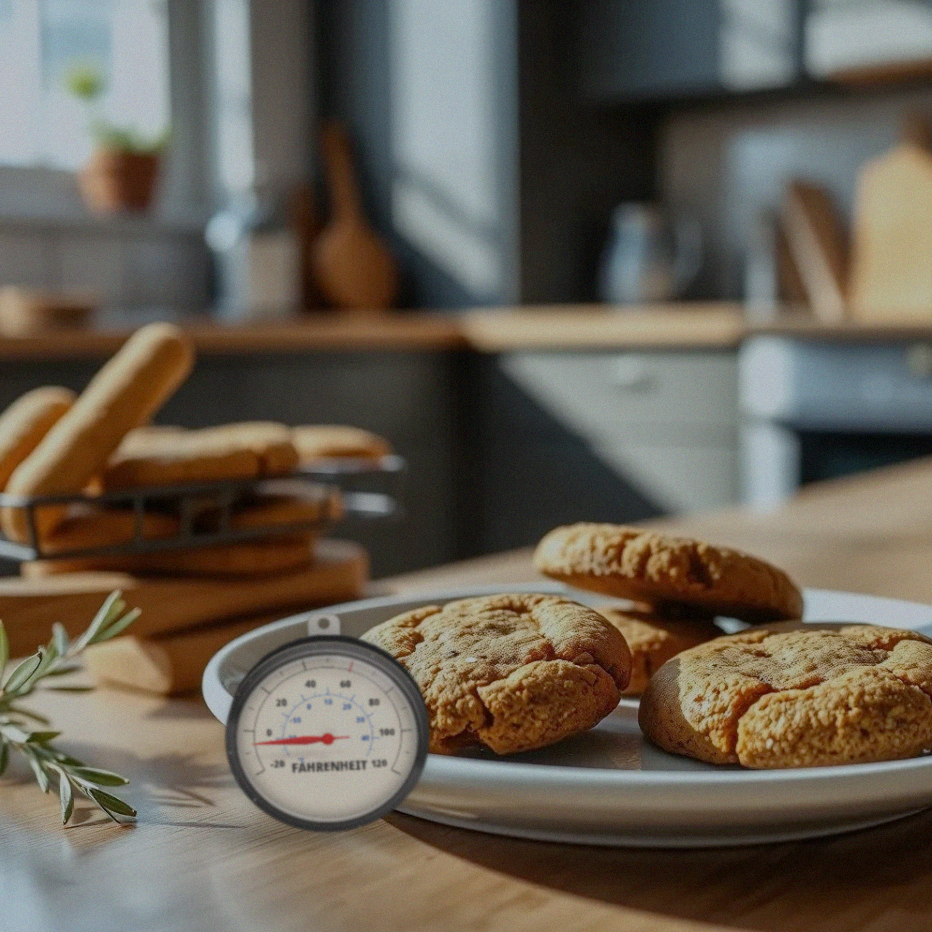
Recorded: -5,°F
